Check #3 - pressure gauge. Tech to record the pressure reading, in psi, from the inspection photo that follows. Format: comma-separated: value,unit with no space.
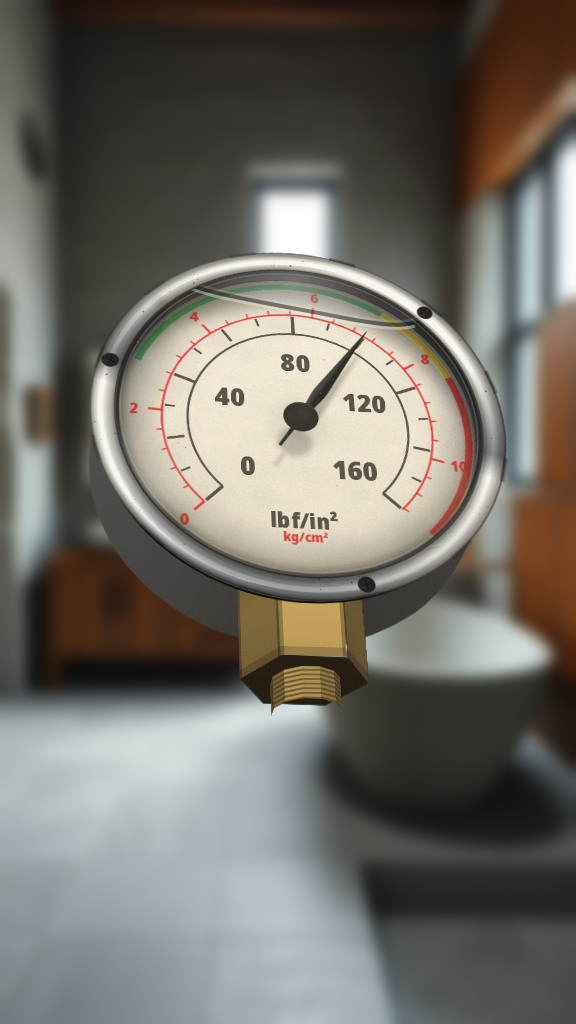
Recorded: 100,psi
